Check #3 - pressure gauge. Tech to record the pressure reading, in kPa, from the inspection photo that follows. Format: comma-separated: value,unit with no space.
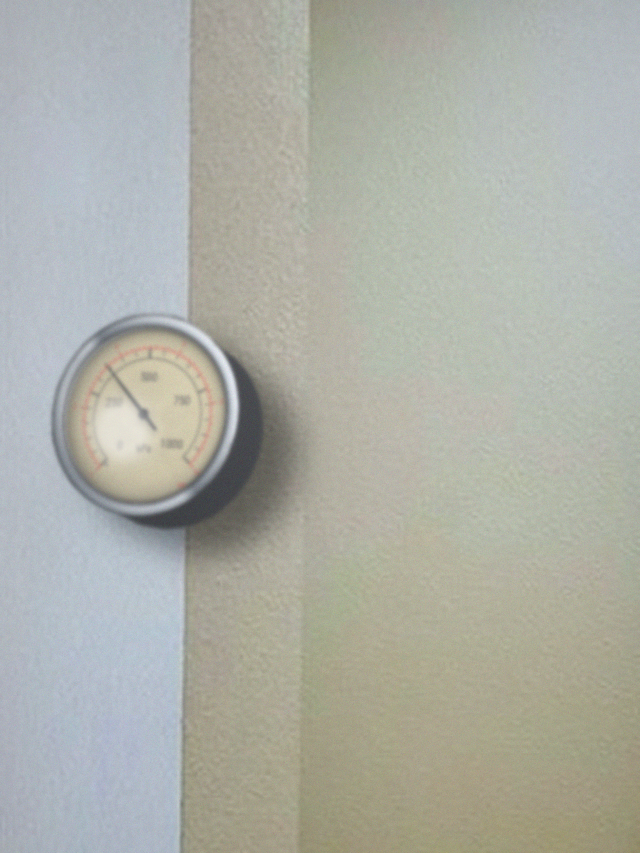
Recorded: 350,kPa
